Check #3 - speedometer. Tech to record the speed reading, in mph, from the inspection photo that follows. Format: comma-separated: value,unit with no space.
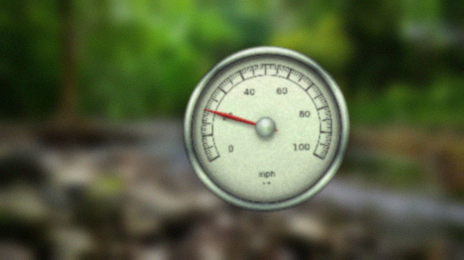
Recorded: 20,mph
